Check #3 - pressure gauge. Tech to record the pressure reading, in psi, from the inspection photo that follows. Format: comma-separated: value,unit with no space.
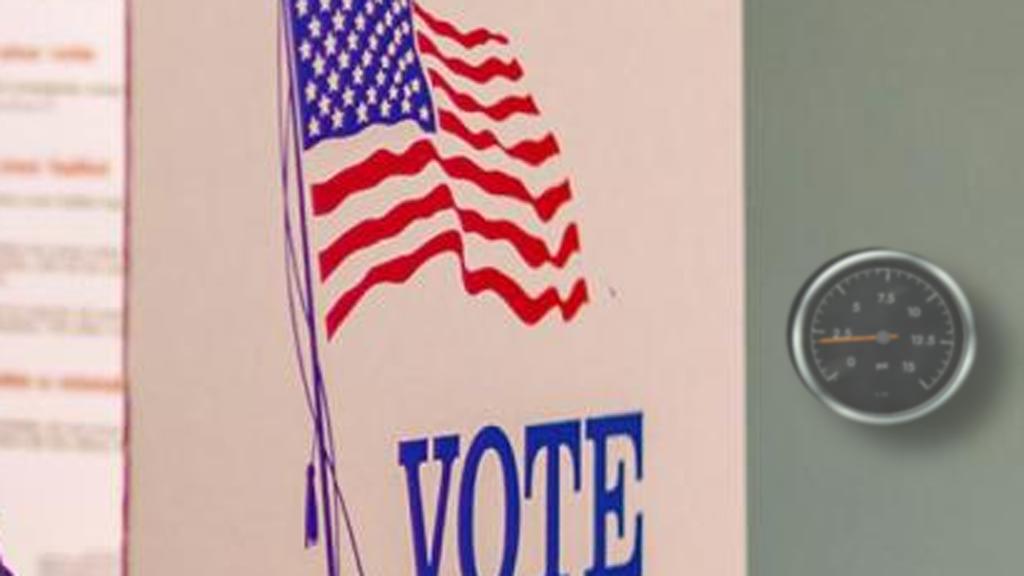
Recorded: 2,psi
